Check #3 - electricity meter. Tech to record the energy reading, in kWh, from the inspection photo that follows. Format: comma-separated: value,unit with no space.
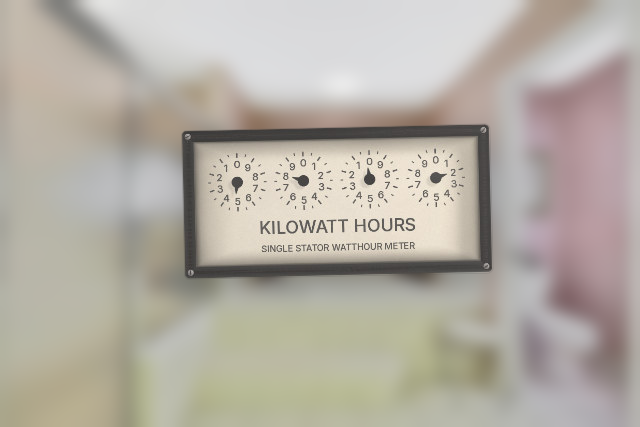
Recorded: 4802,kWh
